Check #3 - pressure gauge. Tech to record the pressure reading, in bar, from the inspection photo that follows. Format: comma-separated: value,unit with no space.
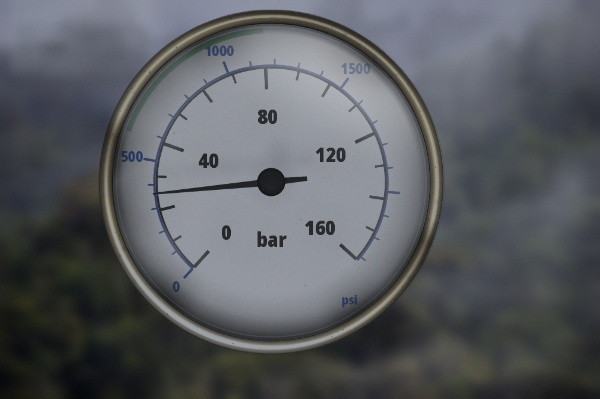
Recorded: 25,bar
